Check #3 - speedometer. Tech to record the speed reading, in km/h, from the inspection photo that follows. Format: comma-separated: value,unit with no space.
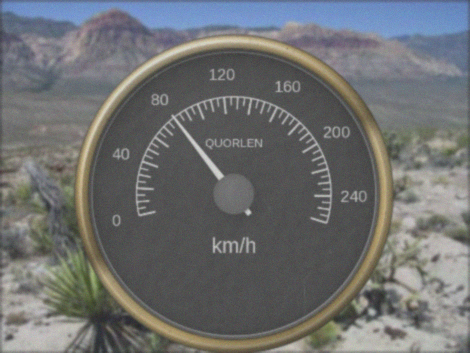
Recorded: 80,km/h
